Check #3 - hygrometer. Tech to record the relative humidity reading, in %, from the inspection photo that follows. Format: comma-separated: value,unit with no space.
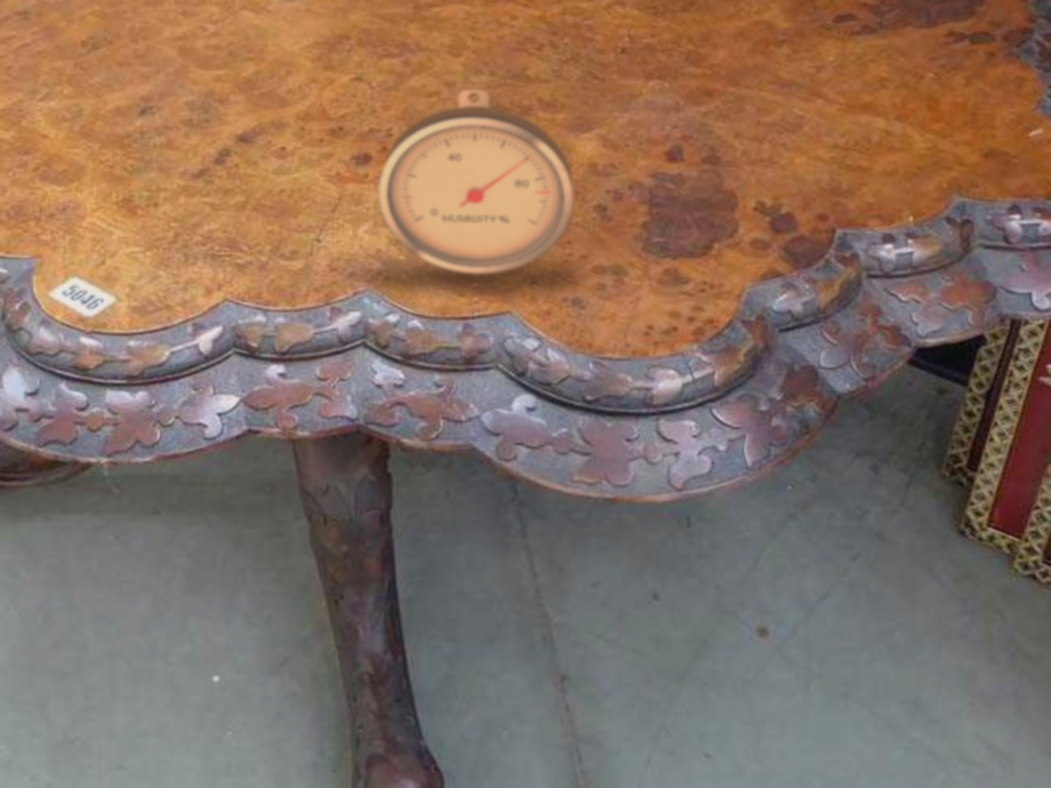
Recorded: 70,%
